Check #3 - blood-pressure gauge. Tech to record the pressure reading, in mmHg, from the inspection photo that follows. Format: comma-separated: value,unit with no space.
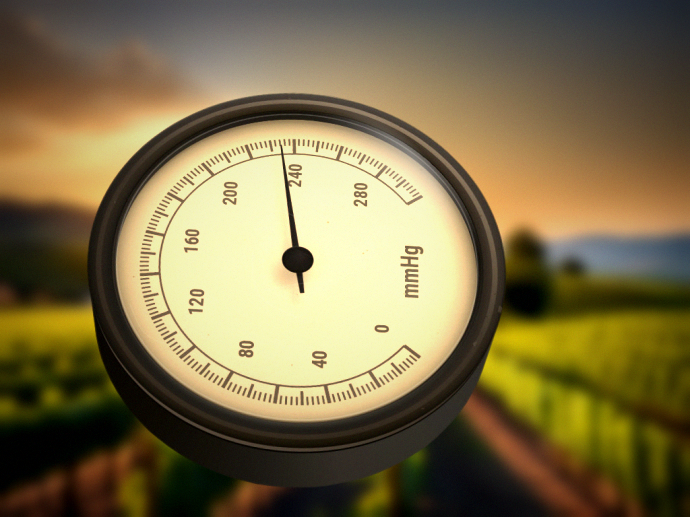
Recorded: 234,mmHg
